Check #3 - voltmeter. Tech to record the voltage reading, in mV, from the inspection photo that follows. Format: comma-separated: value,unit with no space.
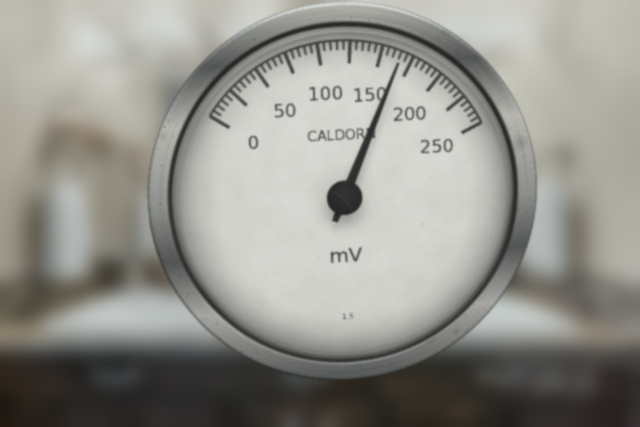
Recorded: 165,mV
